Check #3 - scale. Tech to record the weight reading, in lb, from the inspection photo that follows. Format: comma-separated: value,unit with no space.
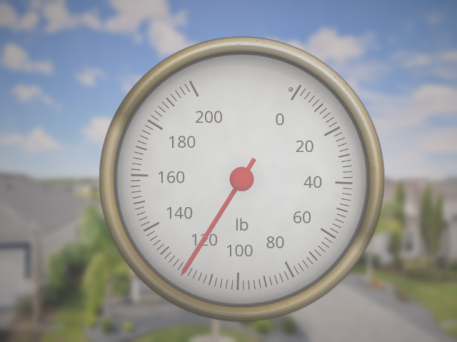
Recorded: 120,lb
